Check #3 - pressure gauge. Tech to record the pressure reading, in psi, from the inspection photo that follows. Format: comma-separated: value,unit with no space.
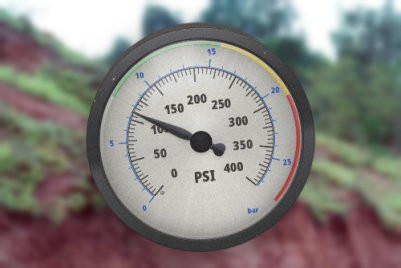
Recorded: 110,psi
